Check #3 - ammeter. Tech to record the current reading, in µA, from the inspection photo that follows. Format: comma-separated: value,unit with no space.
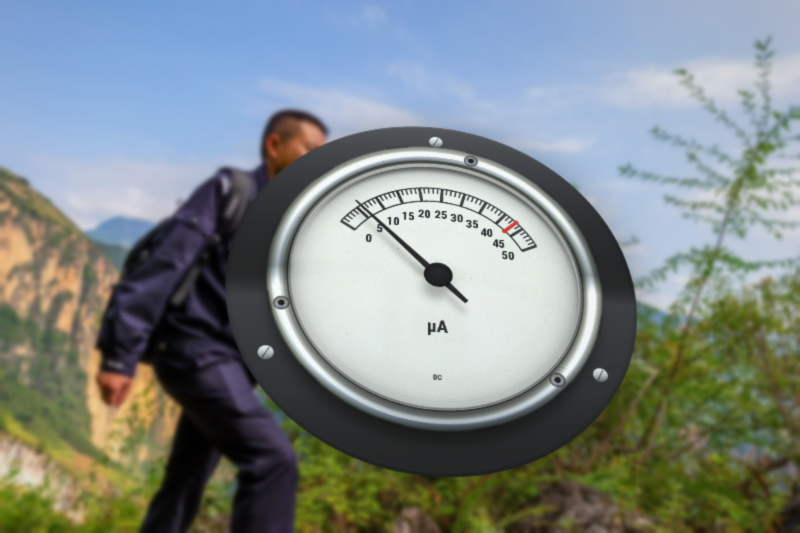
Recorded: 5,µA
